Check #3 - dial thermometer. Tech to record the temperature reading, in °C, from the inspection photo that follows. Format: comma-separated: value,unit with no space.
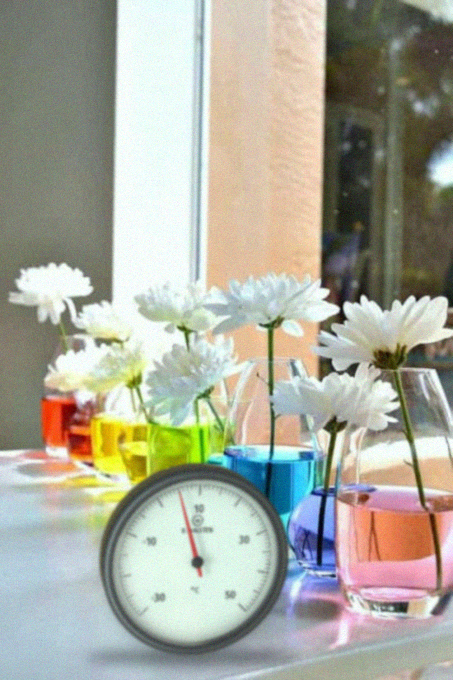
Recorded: 5,°C
